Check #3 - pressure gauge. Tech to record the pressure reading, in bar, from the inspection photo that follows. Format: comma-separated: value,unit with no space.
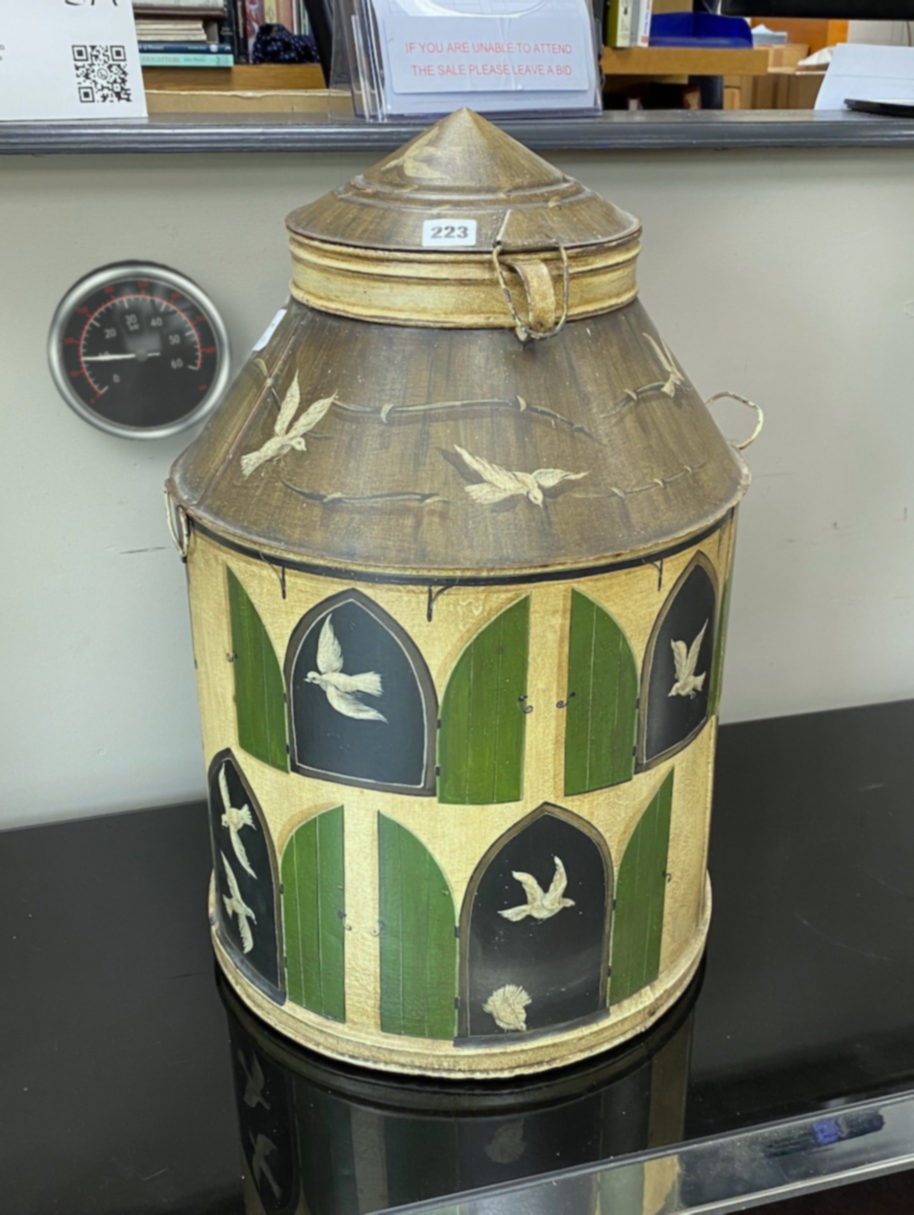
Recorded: 10,bar
